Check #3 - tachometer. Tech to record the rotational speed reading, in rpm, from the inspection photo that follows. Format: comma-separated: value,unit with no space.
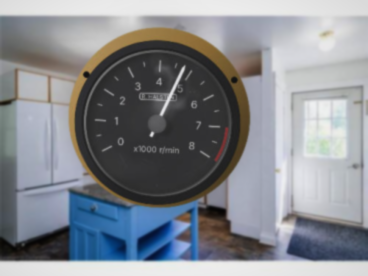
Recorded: 4750,rpm
